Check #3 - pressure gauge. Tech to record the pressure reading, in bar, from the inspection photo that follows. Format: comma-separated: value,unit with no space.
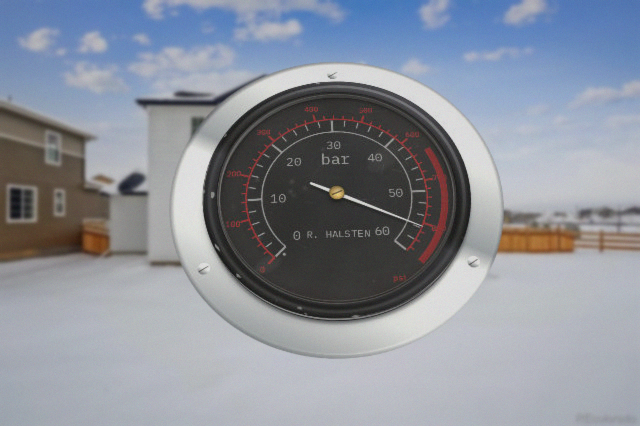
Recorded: 56,bar
